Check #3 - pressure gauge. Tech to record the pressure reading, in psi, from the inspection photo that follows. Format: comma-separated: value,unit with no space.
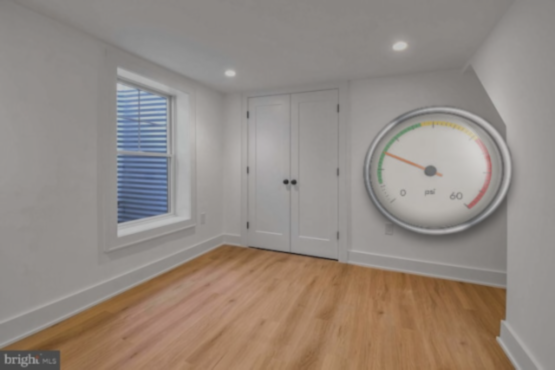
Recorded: 15,psi
